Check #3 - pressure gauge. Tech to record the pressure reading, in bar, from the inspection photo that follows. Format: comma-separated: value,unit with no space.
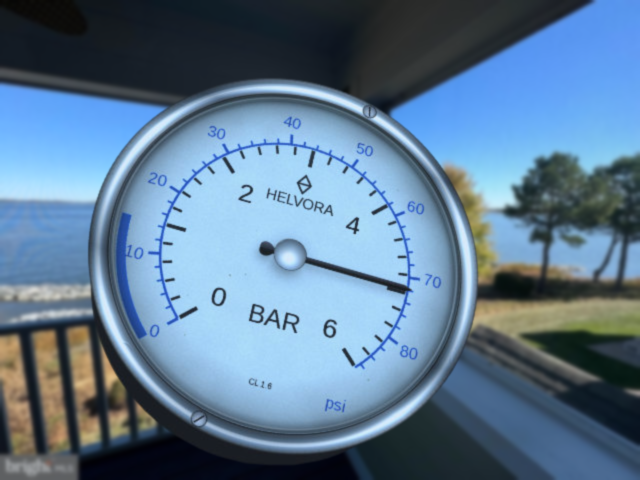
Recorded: 5,bar
